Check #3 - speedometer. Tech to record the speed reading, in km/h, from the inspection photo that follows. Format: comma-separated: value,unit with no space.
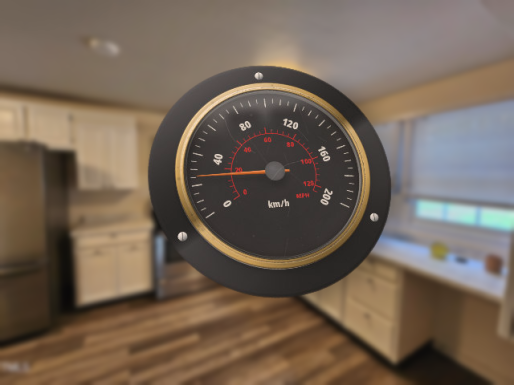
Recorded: 25,km/h
